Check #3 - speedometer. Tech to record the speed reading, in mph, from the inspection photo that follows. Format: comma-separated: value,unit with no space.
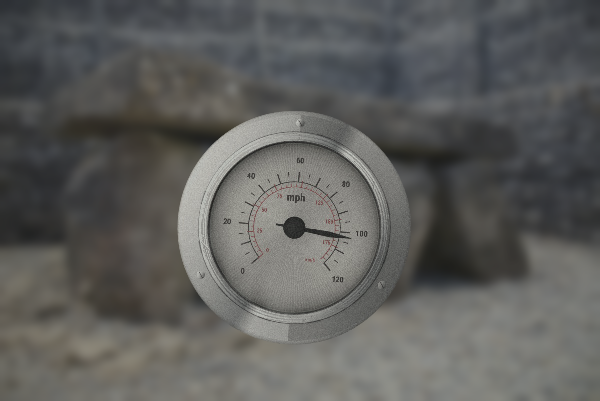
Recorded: 102.5,mph
